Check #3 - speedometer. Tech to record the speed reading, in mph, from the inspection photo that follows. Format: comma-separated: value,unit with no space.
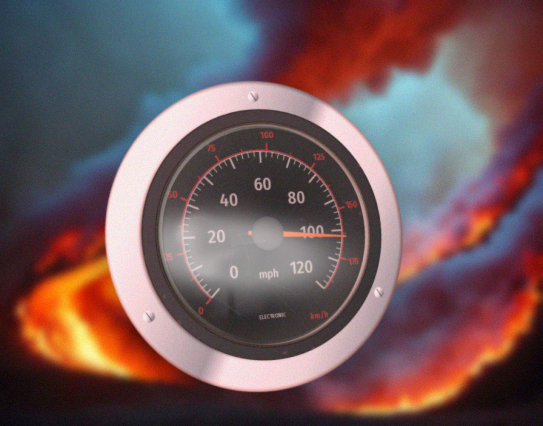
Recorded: 102,mph
